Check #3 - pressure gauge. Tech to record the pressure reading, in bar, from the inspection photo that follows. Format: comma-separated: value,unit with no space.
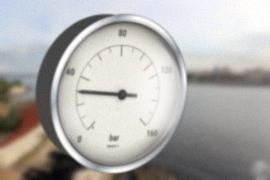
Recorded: 30,bar
